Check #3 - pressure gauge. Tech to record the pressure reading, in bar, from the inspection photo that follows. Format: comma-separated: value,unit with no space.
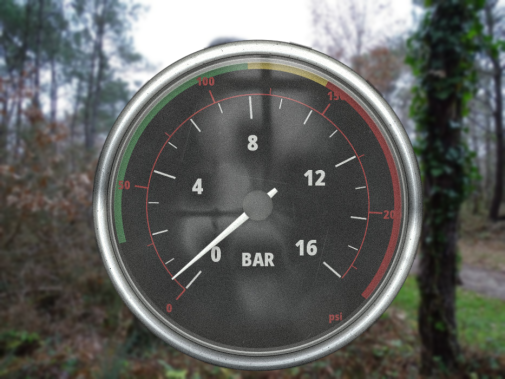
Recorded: 0.5,bar
